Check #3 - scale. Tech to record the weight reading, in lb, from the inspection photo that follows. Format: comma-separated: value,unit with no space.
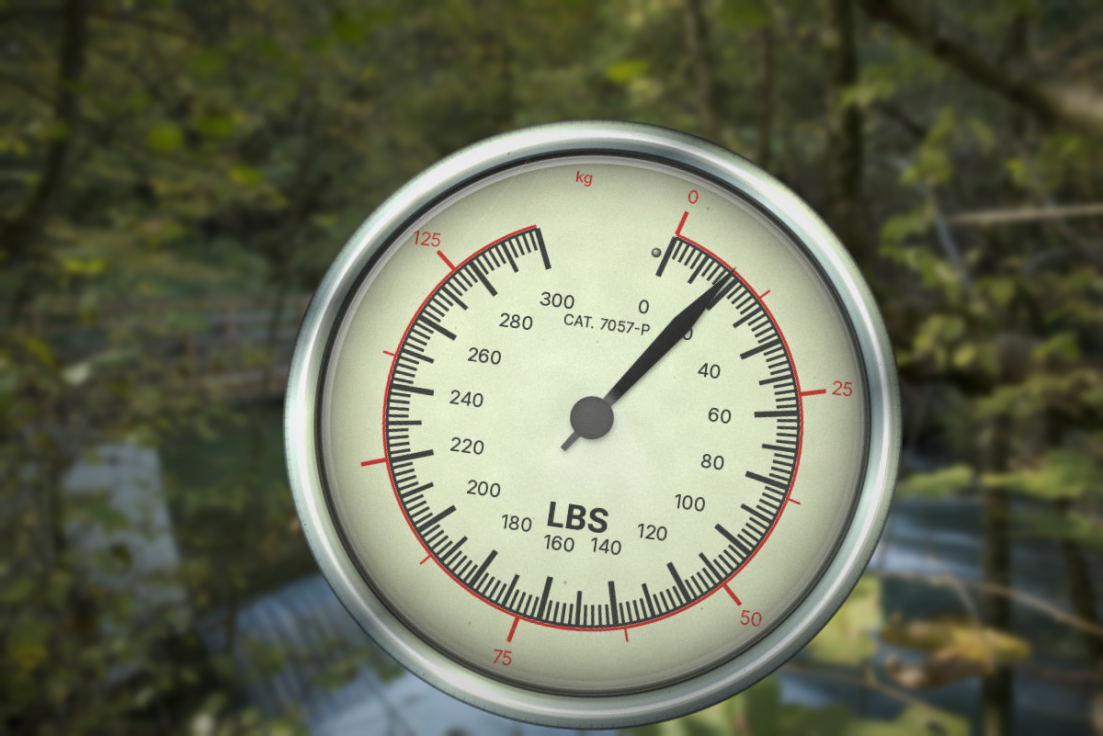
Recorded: 18,lb
